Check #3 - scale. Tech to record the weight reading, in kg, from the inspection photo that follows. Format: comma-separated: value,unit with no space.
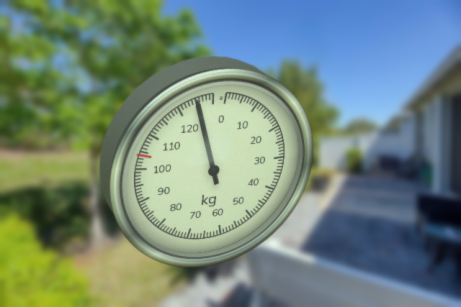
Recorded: 125,kg
